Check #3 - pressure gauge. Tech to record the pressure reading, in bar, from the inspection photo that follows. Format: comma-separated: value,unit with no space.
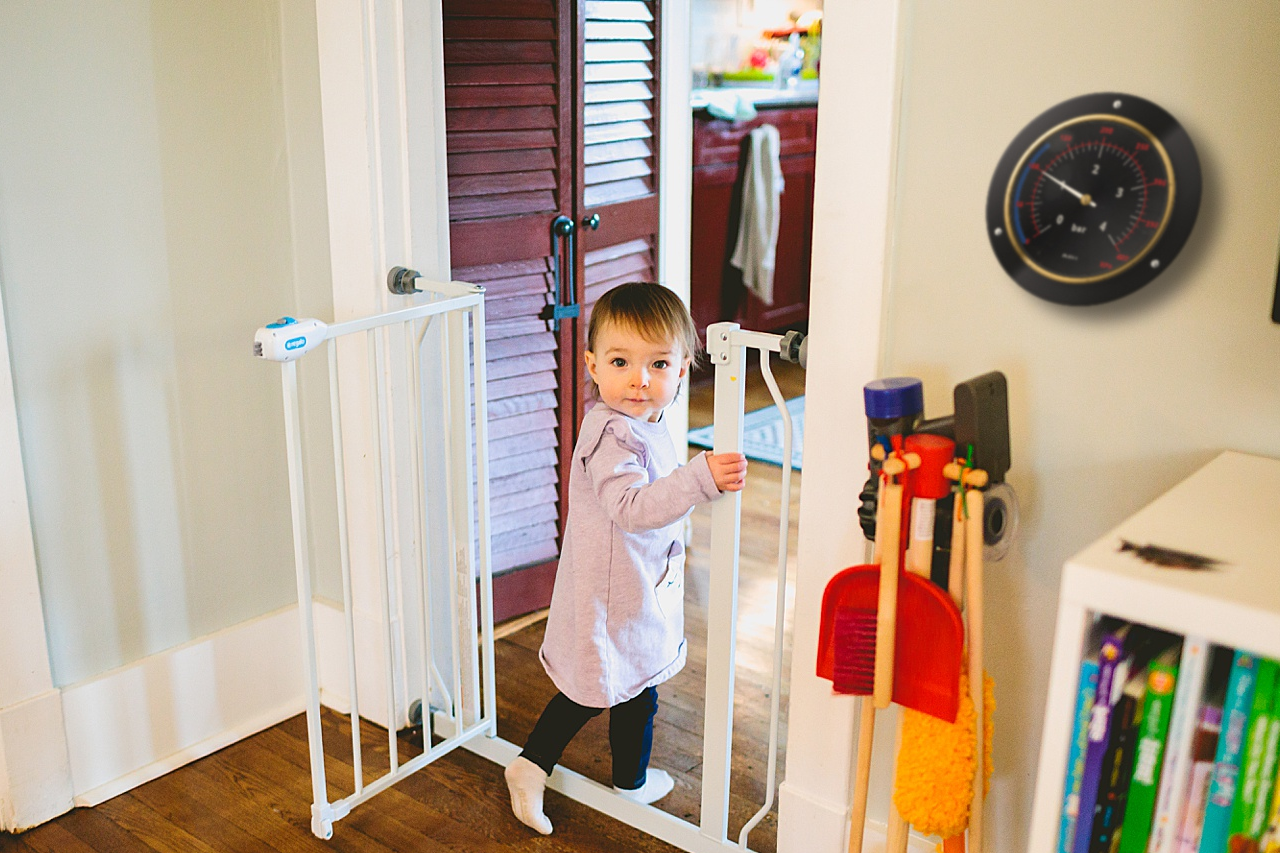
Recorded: 1,bar
